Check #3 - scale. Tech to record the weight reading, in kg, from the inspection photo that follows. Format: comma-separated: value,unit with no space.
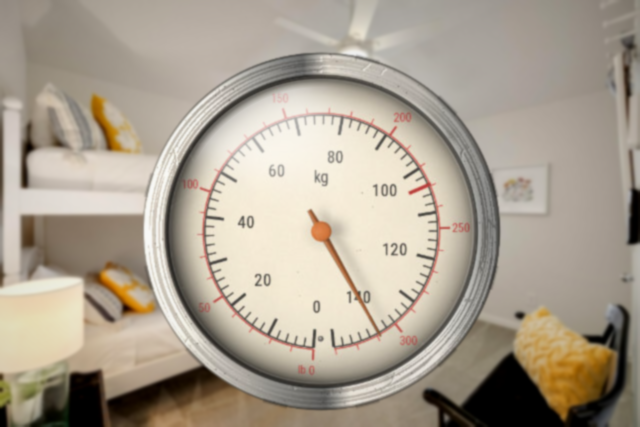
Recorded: 140,kg
